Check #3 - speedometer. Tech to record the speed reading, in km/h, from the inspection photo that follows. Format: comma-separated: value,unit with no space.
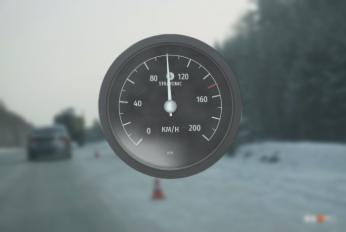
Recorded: 100,km/h
